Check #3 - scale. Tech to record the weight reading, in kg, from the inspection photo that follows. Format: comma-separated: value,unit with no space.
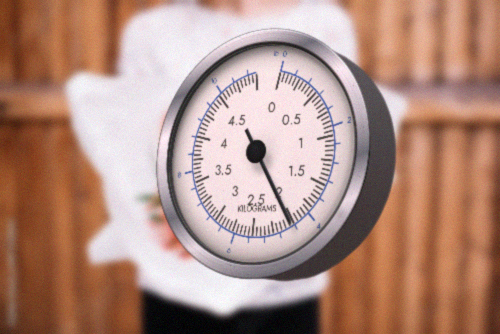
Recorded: 2,kg
